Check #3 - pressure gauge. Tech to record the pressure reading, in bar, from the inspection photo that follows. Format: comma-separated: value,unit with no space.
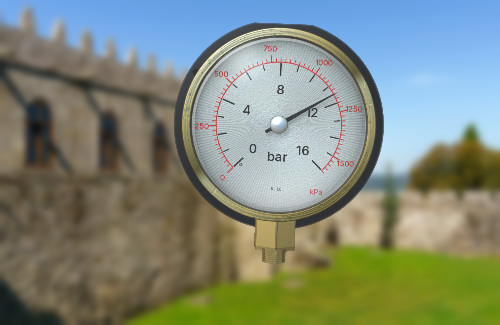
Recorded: 11.5,bar
